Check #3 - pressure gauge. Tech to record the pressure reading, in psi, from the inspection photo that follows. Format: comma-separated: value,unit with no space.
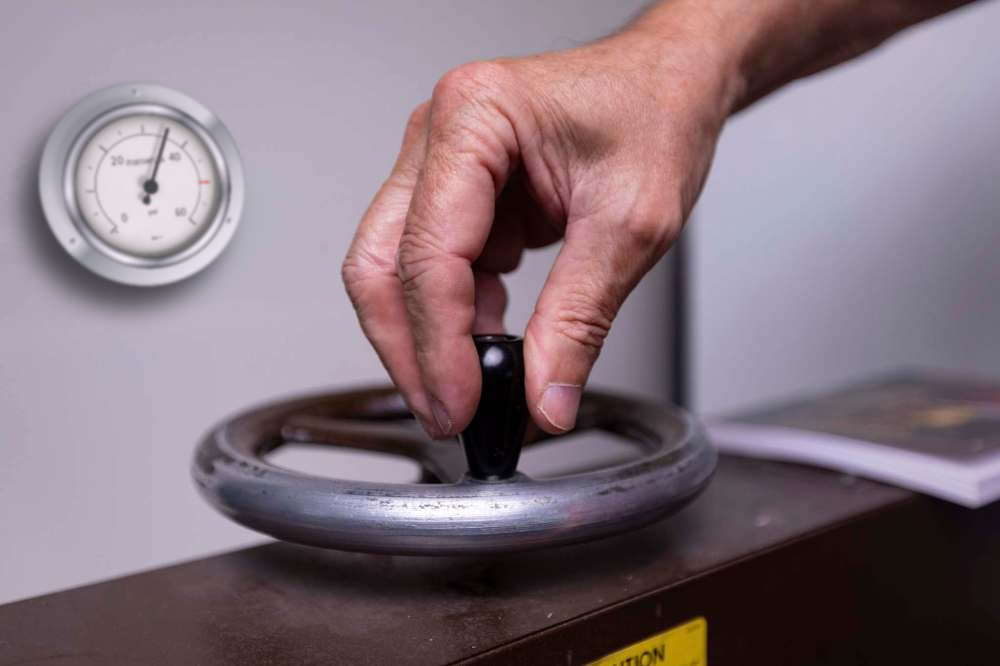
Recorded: 35,psi
